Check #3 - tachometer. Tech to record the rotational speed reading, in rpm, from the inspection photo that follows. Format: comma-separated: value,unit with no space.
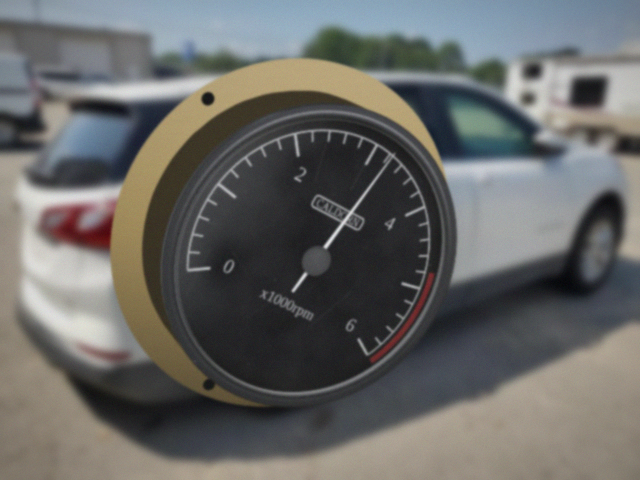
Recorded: 3200,rpm
